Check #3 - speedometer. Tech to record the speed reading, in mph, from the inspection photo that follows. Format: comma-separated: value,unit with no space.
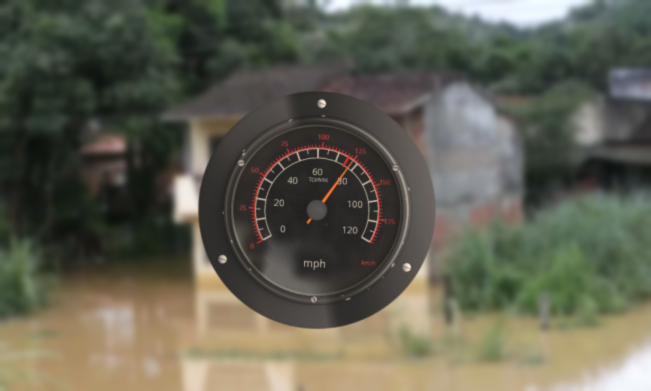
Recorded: 77.5,mph
